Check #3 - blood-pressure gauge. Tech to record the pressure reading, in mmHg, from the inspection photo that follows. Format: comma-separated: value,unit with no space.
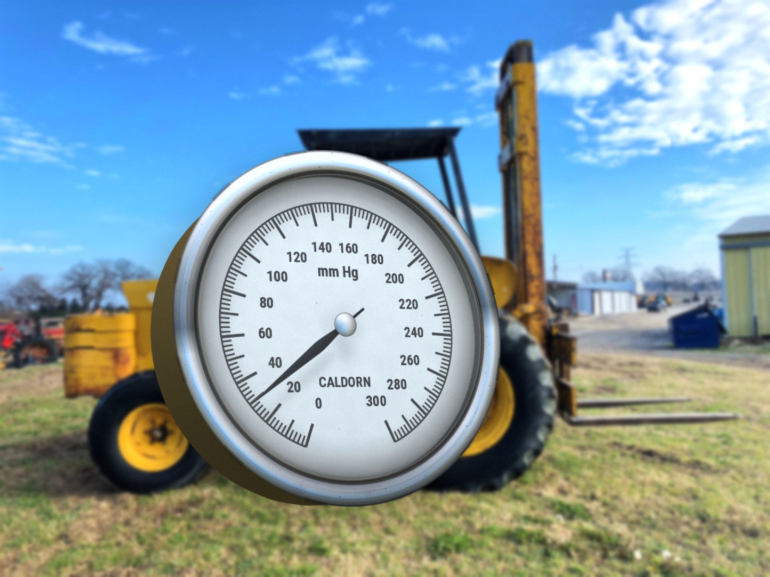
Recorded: 30,mmHg
